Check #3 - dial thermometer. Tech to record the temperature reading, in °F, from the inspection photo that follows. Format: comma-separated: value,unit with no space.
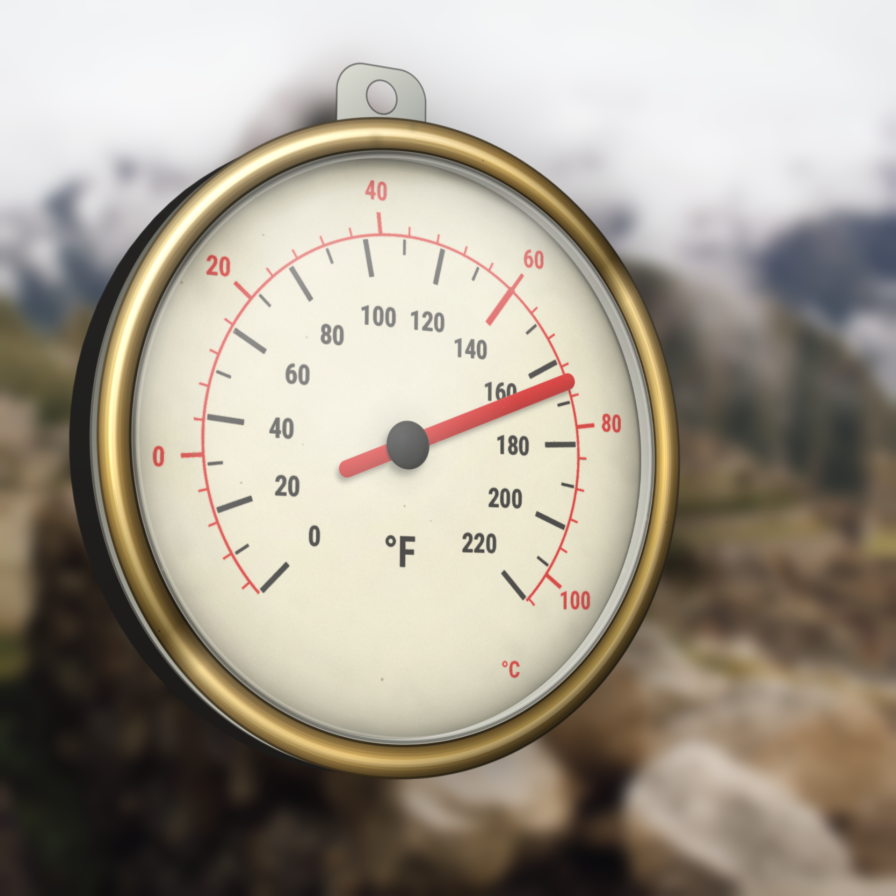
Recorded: 165,°F
